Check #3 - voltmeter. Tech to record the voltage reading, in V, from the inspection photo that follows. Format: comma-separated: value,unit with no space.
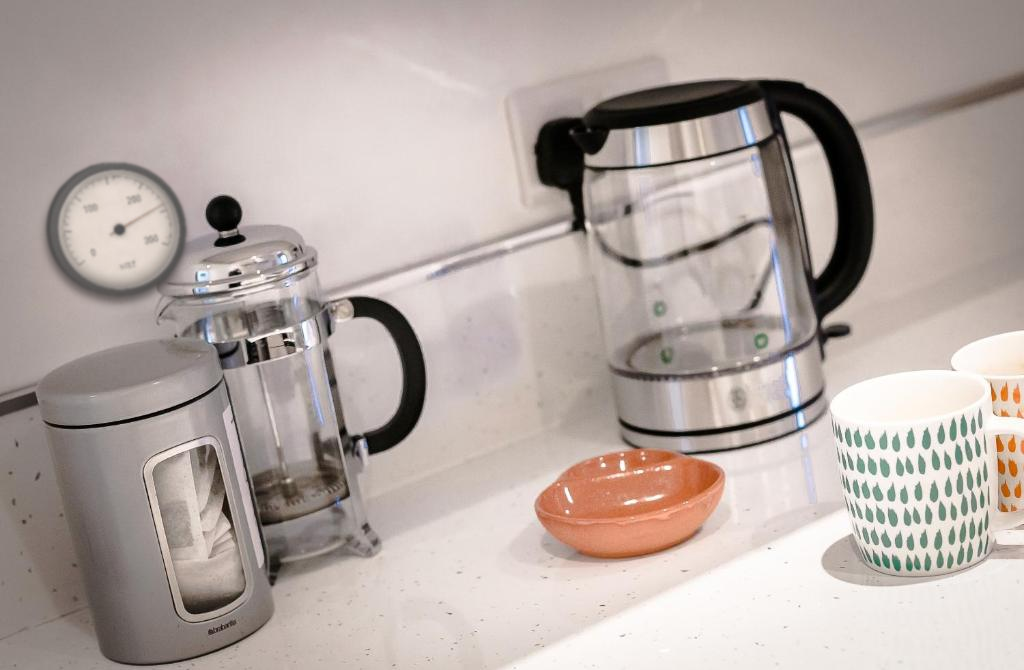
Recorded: 240,V
